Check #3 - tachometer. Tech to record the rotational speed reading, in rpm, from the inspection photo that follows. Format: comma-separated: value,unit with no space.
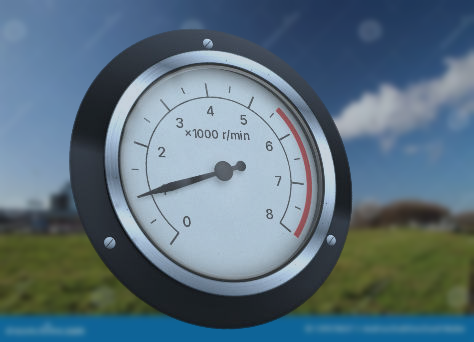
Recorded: 1000,rpm
